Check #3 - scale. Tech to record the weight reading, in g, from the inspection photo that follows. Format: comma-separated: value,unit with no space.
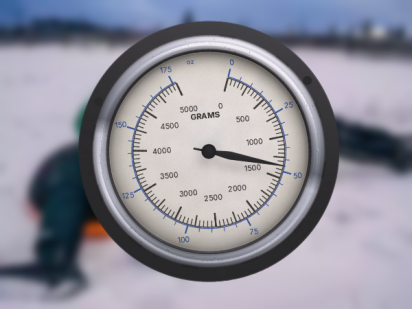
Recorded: 1350,g
